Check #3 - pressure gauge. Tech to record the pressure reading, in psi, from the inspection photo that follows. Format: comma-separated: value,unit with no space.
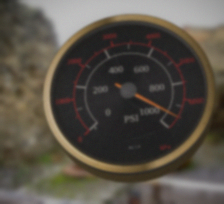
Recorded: 950,psi
